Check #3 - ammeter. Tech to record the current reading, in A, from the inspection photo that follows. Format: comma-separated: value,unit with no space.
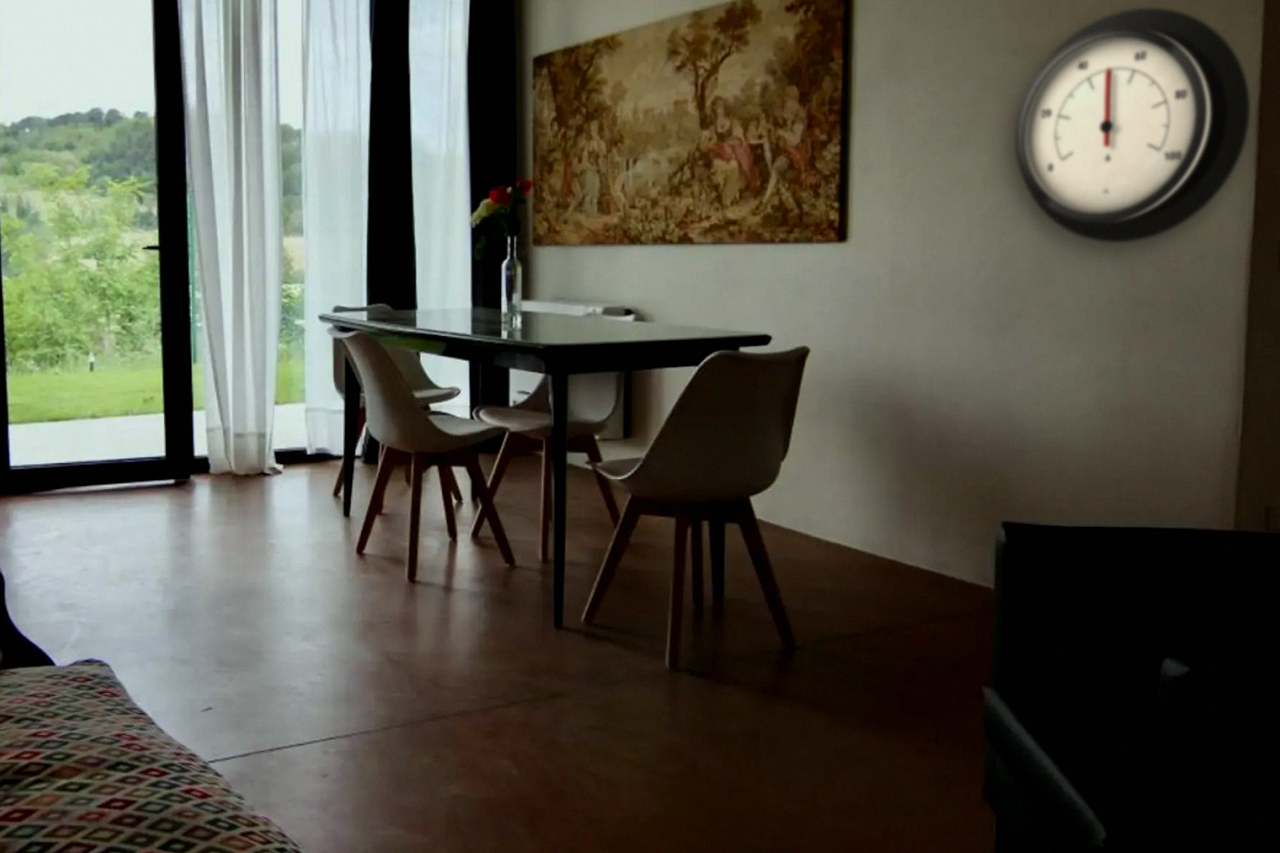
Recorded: 50,A
